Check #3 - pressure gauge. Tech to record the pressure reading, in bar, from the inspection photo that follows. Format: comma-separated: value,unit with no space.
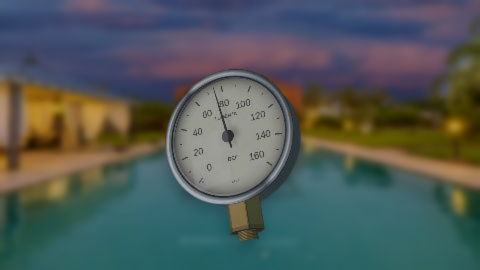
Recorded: 75,bar
